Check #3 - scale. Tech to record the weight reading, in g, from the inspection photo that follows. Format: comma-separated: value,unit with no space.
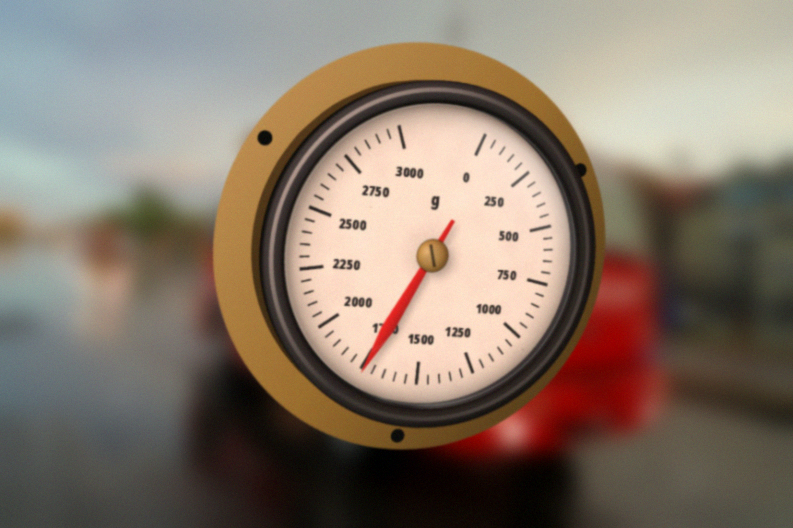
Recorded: 1750,g
